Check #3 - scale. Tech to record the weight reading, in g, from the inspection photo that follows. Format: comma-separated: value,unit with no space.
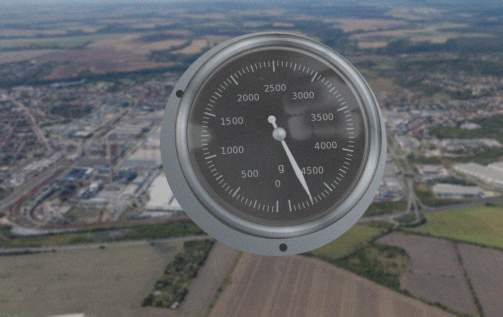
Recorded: 4750,g
